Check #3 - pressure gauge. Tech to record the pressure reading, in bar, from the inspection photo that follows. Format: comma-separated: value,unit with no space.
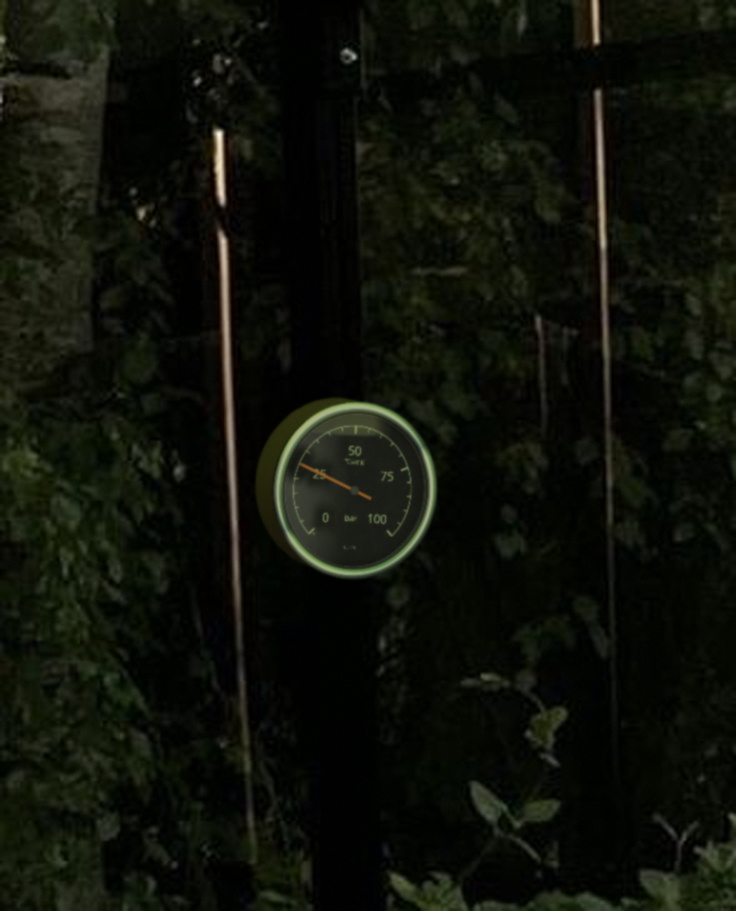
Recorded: 25,bar
